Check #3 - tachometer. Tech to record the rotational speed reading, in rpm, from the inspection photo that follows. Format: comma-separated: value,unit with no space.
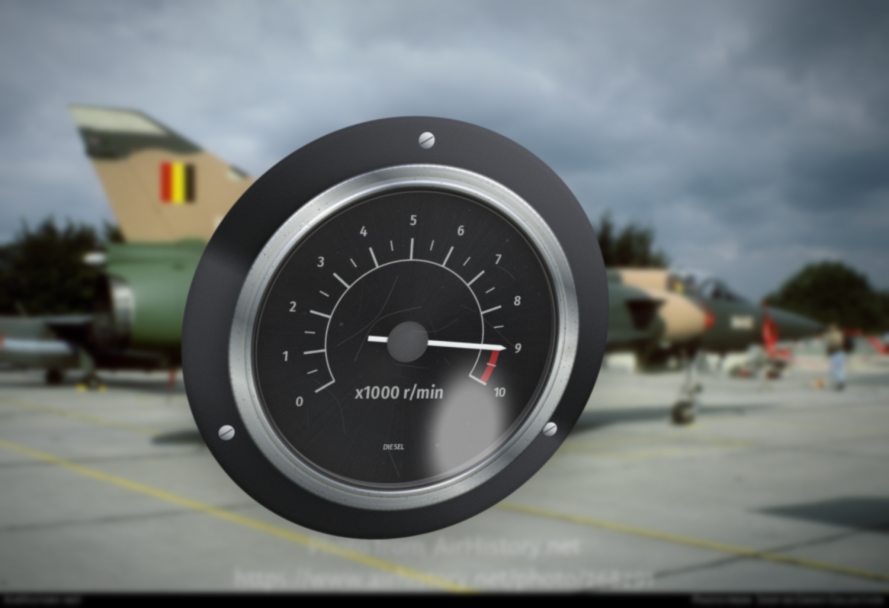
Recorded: 9000,rpm
